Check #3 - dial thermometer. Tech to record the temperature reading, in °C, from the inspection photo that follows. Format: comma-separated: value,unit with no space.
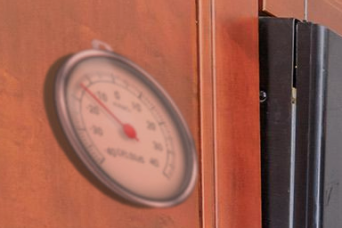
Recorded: -15,°C
